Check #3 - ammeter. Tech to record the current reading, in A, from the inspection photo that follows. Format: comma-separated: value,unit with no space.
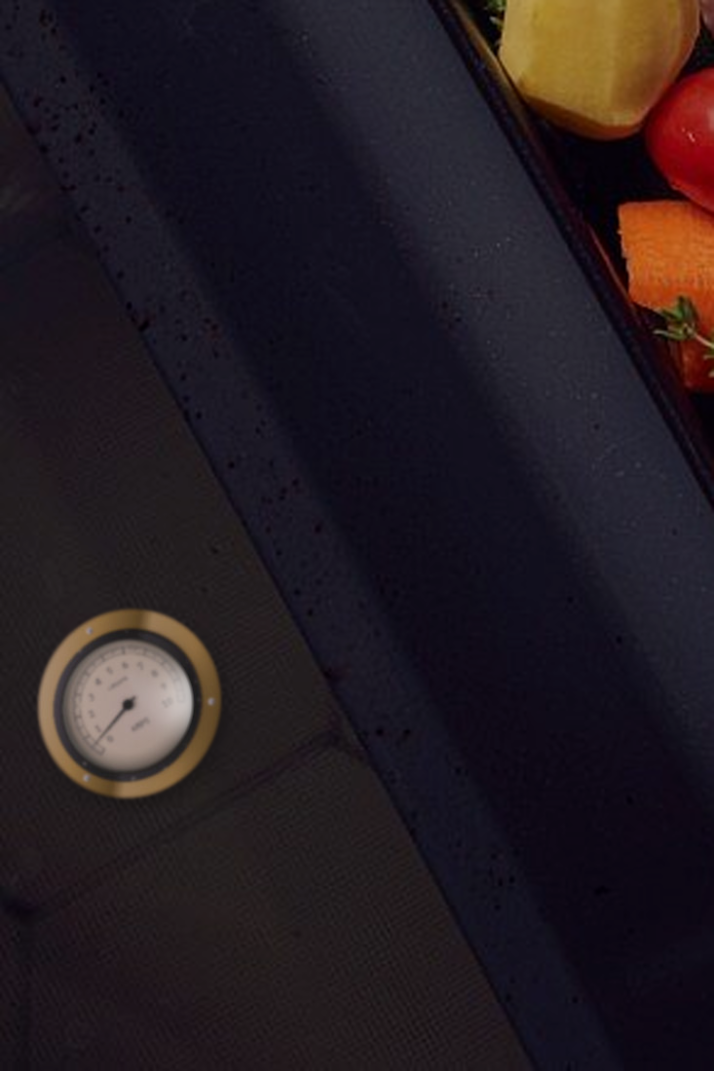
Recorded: 0.5,A
